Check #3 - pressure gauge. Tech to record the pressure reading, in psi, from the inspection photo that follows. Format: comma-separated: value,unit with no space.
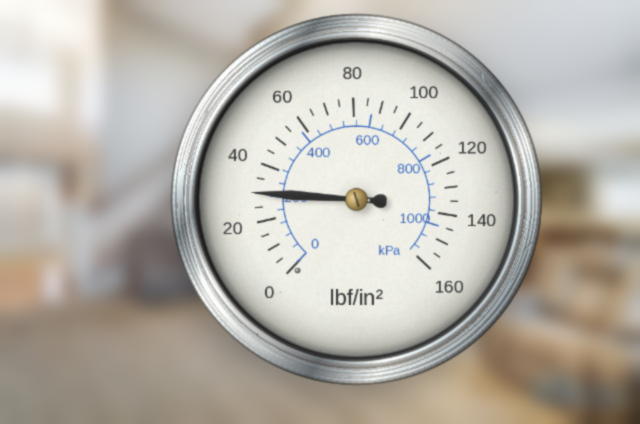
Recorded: 30,psi
